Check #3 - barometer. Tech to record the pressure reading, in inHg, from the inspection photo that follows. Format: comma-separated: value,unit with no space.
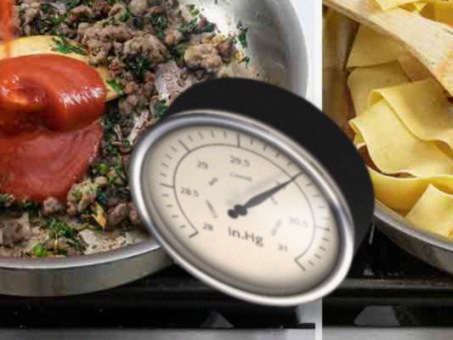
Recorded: 30,inHg
